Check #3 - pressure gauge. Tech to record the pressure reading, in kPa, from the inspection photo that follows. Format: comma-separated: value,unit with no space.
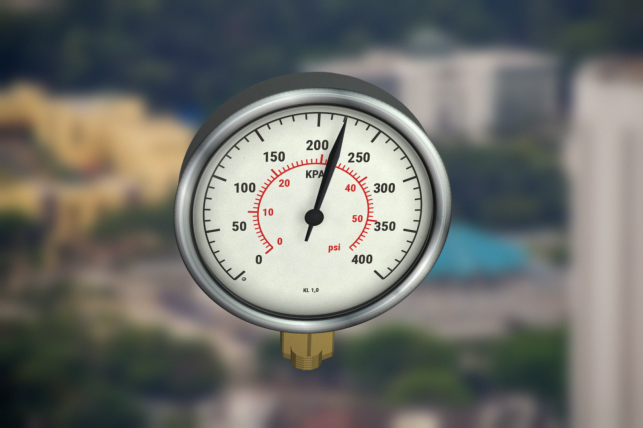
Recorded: 220,kPa
